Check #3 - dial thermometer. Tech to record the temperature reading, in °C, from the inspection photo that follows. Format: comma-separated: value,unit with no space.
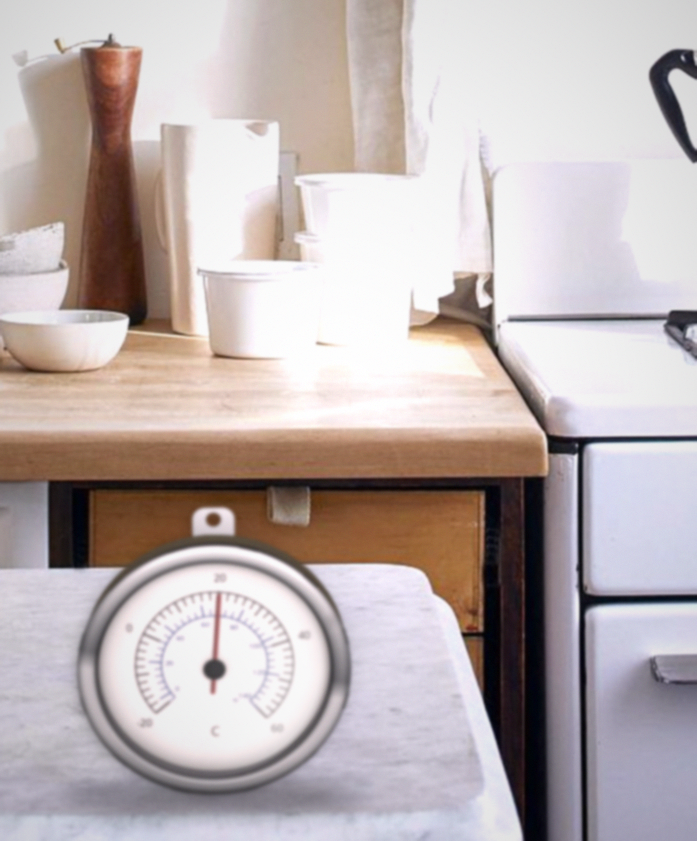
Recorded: 20,°C
